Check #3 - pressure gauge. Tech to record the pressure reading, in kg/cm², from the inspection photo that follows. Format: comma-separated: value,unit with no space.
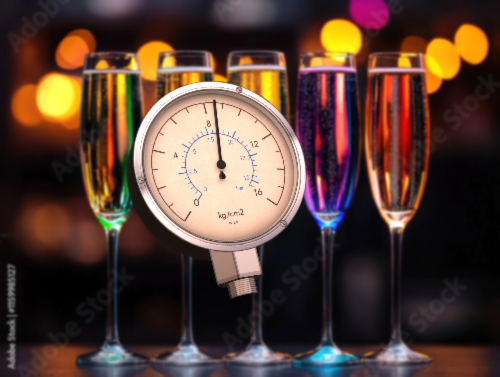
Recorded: 8.5,kg/cm²
